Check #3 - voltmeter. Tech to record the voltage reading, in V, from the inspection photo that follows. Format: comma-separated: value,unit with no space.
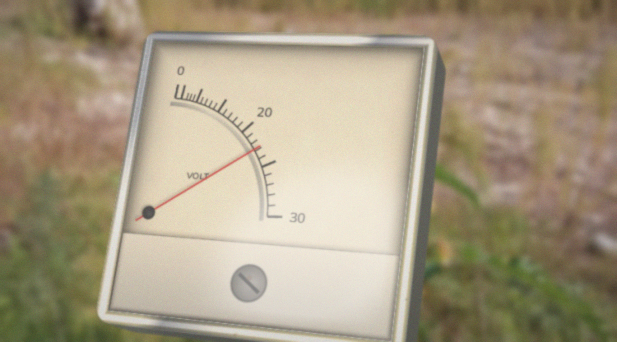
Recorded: 23,V
